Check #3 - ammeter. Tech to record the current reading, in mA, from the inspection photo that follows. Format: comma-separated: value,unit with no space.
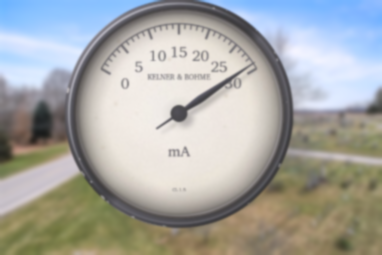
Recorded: 29,mA
